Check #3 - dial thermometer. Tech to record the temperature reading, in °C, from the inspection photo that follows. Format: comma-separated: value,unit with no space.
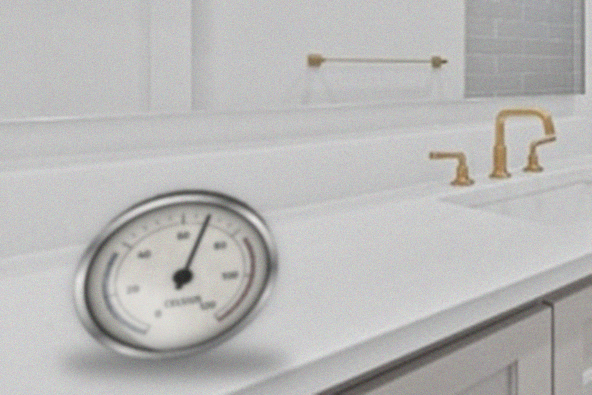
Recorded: 68,°C
